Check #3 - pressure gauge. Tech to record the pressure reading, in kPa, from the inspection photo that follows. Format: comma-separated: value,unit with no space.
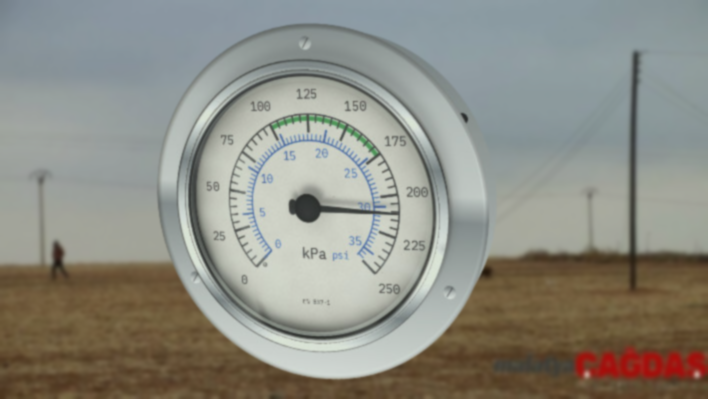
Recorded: 210,kPa
